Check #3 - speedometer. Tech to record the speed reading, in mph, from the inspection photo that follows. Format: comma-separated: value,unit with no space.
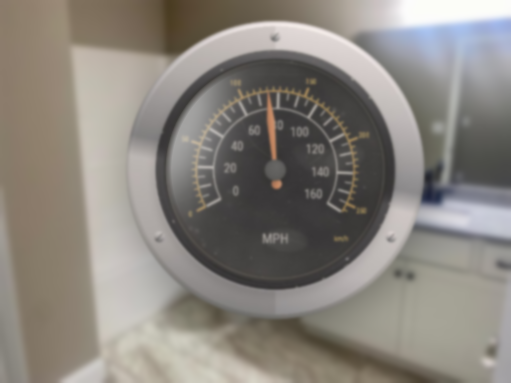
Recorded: 75,mph
